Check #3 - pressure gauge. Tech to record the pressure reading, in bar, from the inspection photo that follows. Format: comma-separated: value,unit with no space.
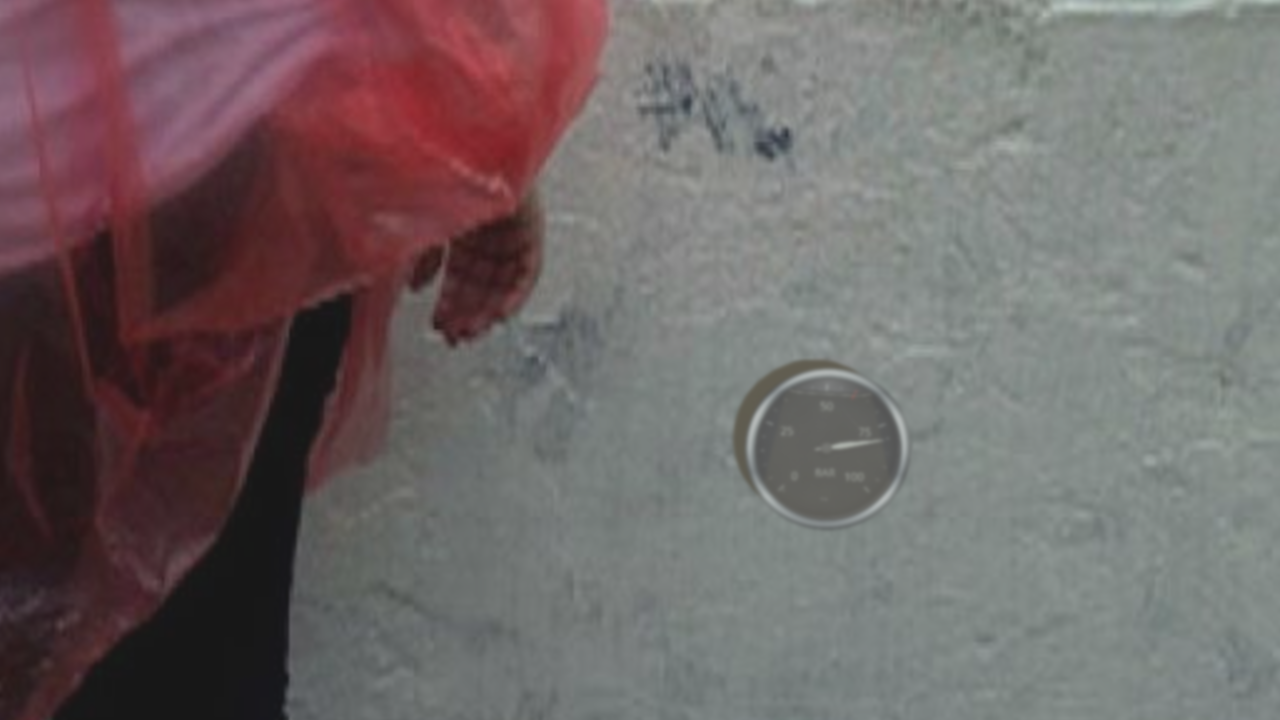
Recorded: 80,bar
